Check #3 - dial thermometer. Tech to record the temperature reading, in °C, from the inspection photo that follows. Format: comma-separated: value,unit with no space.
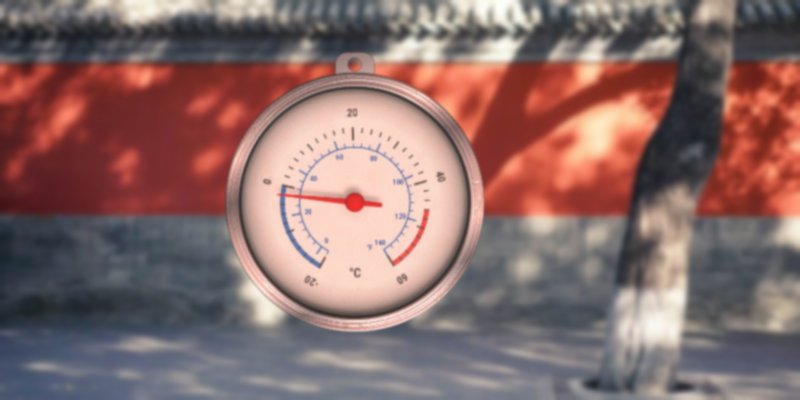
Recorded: -2,°C
